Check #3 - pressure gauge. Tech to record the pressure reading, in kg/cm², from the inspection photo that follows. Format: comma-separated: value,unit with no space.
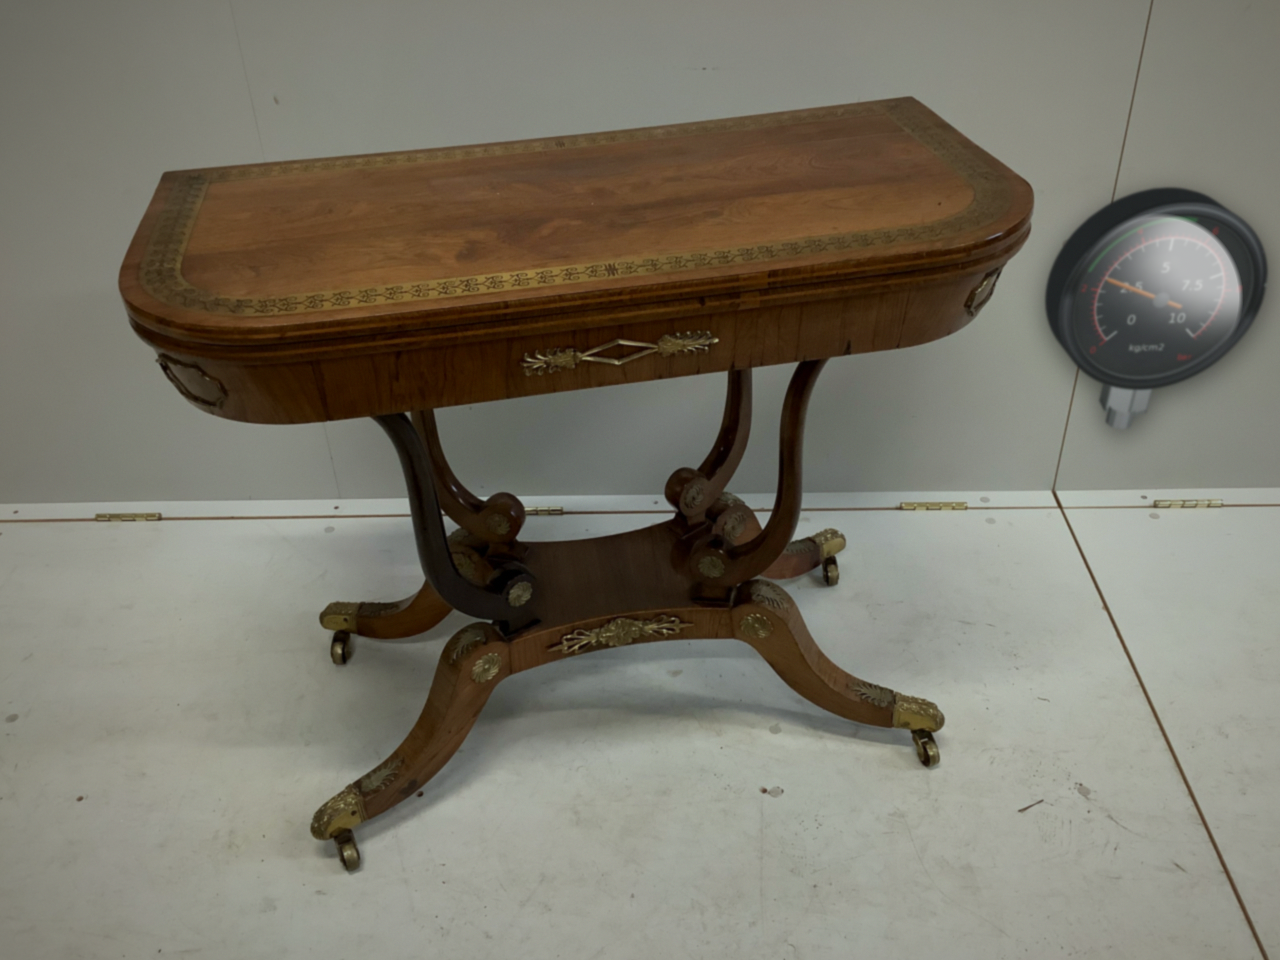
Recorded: 2.5,kg/cm²
